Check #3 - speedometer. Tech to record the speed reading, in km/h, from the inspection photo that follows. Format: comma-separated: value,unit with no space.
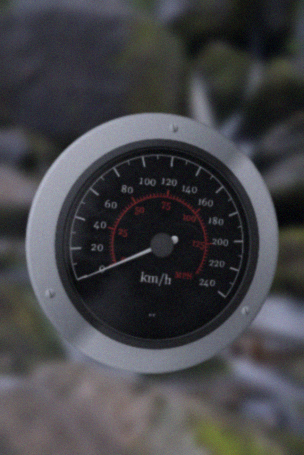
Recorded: 0,km/h
